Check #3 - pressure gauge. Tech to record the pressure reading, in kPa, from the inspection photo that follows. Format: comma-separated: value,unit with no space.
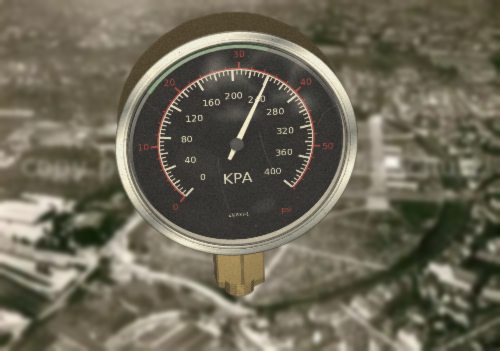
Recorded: 240,kPa
